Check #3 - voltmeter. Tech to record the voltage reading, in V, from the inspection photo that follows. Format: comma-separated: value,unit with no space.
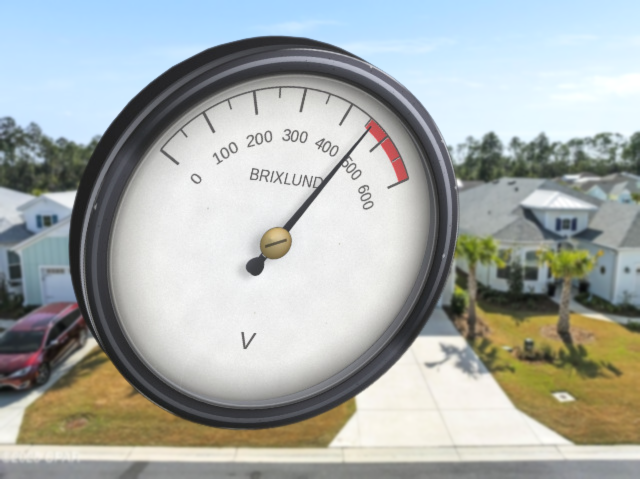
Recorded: 450,V
